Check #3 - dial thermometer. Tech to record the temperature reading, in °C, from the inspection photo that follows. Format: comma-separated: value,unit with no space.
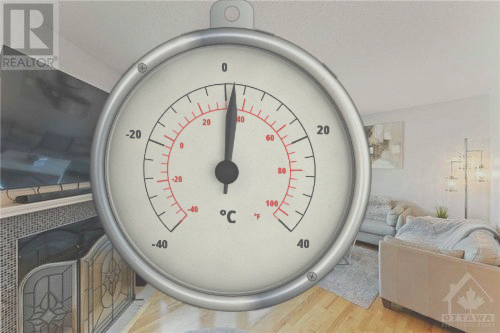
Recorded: 2,°C
